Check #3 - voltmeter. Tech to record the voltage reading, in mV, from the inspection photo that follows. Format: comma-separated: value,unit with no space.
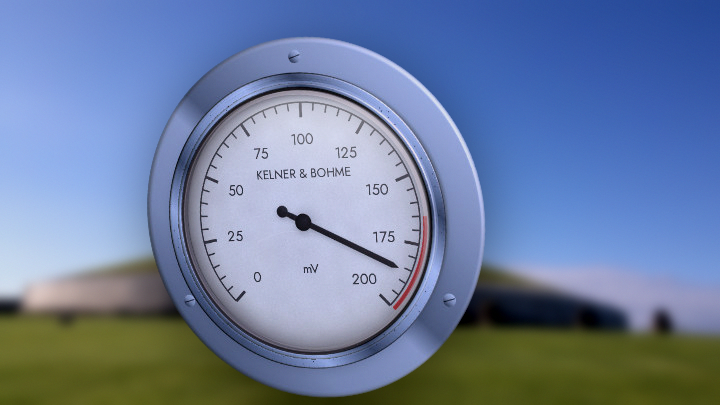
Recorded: 185,mV
